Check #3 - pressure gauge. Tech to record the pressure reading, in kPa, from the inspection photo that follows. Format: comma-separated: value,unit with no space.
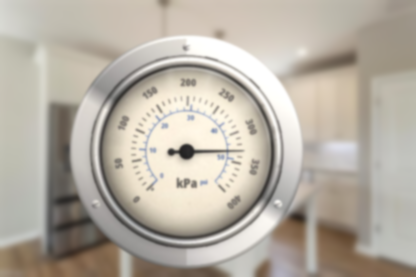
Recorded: 330,kPa
